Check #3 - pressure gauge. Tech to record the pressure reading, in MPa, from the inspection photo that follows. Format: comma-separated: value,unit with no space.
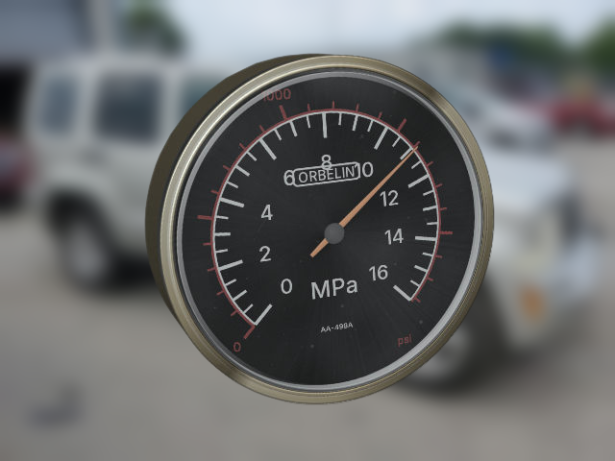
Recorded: 11,MPa
